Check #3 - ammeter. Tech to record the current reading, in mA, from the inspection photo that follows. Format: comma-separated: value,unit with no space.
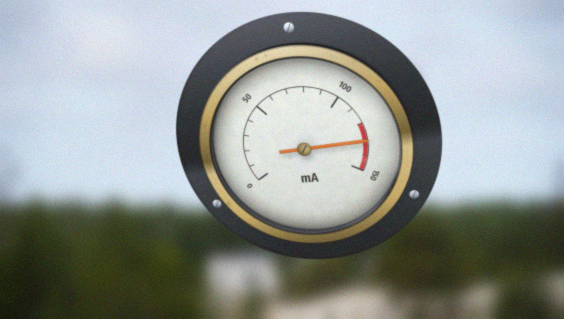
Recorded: 130,mA
